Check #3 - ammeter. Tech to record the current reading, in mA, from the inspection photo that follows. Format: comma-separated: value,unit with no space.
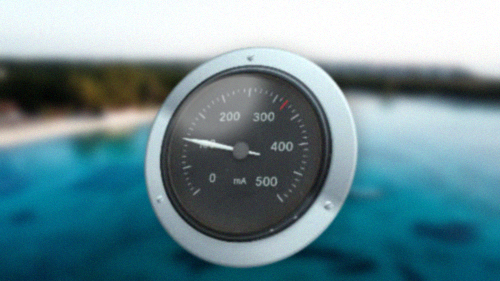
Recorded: 100,mA
